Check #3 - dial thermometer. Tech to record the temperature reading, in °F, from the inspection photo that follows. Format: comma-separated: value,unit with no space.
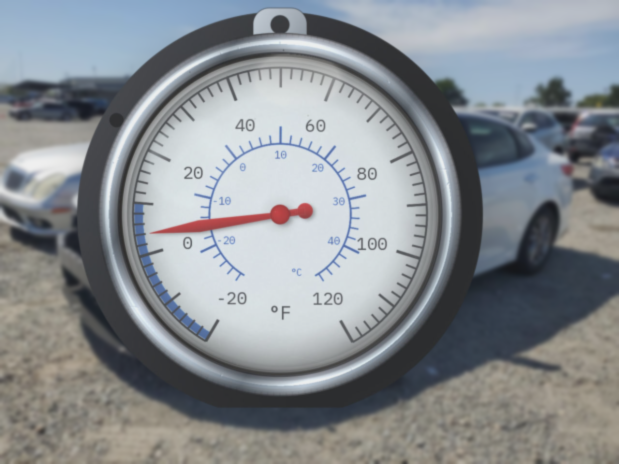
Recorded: 4,°F
